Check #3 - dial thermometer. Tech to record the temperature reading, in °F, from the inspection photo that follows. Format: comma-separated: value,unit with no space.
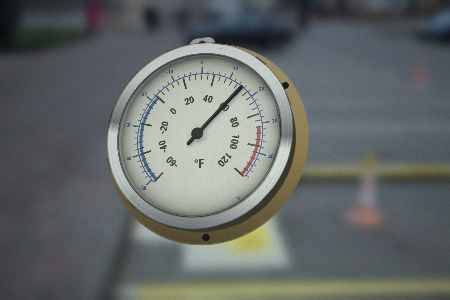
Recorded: 60,°F
